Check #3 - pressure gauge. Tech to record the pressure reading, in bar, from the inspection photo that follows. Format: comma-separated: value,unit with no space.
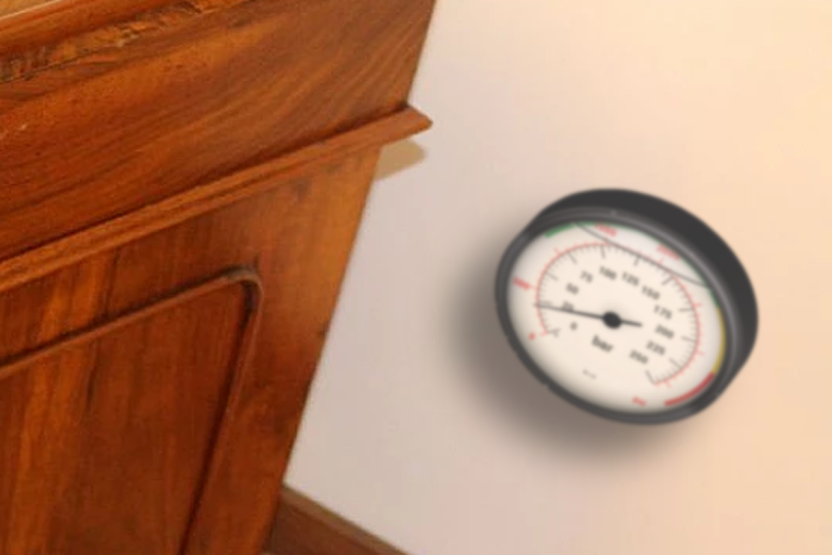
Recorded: 25,bar
